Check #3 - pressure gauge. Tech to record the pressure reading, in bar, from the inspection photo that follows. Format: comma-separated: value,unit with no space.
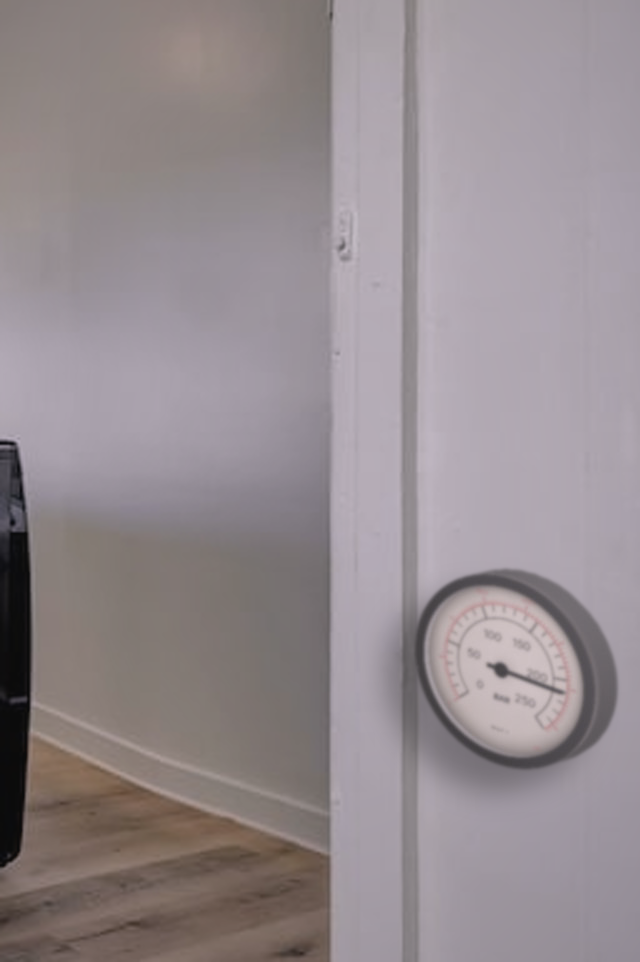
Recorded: 210,bar
